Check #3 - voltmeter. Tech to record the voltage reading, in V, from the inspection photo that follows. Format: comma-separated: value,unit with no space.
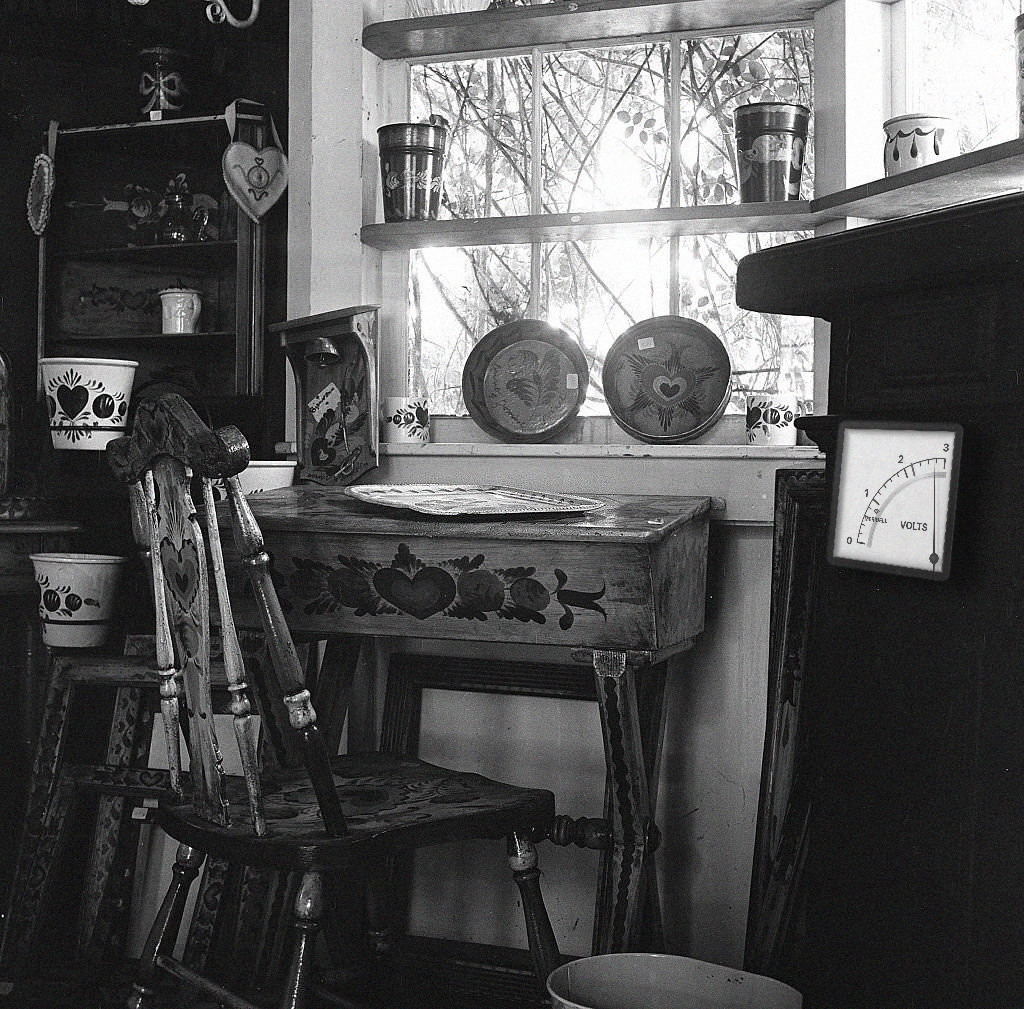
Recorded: 2.8,V
